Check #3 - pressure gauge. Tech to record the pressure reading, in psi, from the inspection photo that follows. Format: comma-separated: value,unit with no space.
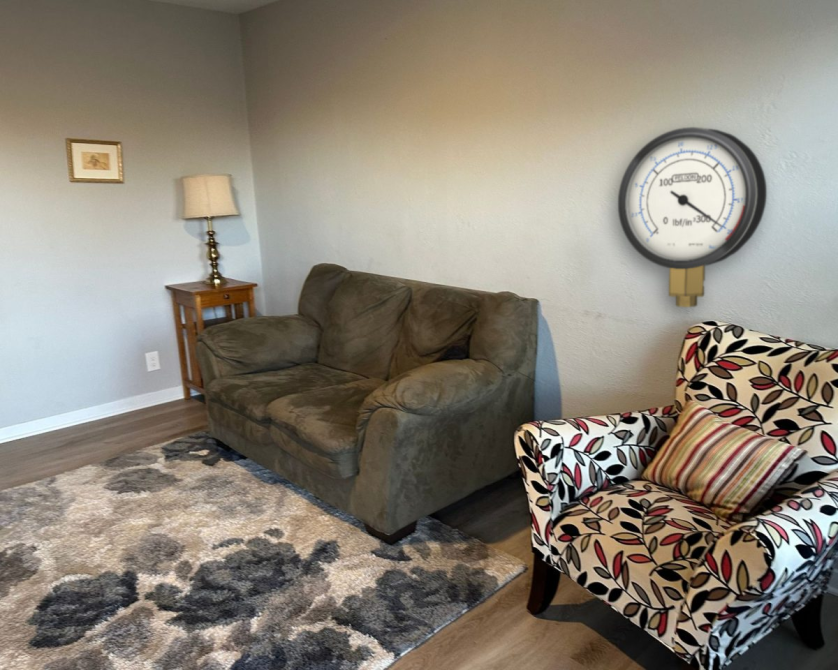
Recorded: 290,psi
